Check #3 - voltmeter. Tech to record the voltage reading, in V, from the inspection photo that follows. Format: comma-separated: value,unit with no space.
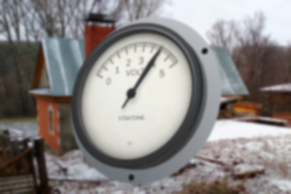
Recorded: 4,V
